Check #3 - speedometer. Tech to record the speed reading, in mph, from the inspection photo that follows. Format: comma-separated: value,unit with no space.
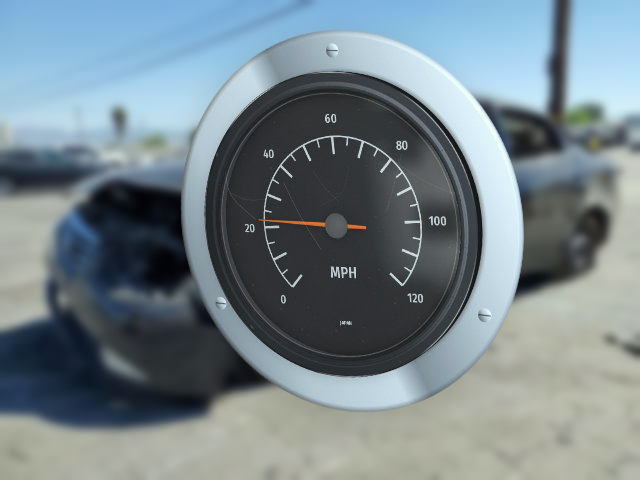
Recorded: 22.5,mph
